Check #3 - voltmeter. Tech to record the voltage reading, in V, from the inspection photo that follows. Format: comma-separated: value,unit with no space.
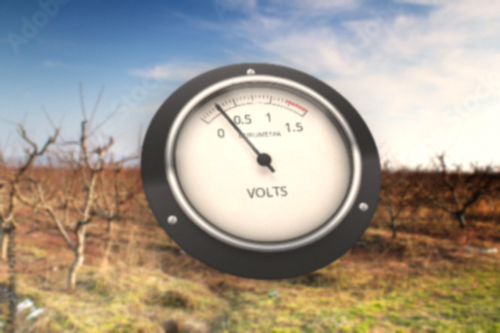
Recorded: 0.25,V
